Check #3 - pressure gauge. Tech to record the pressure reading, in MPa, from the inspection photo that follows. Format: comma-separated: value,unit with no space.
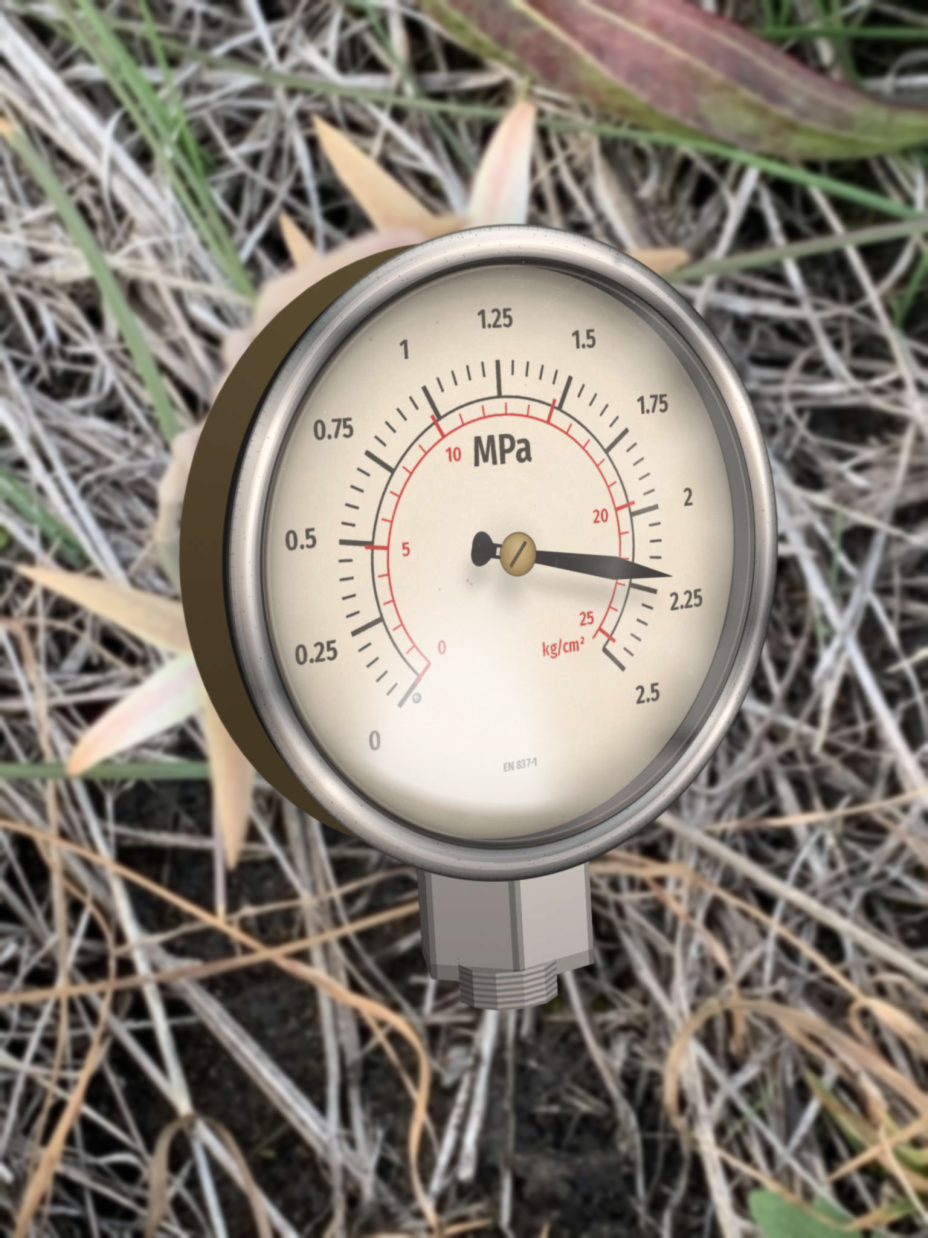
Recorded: 2.2,MPa
